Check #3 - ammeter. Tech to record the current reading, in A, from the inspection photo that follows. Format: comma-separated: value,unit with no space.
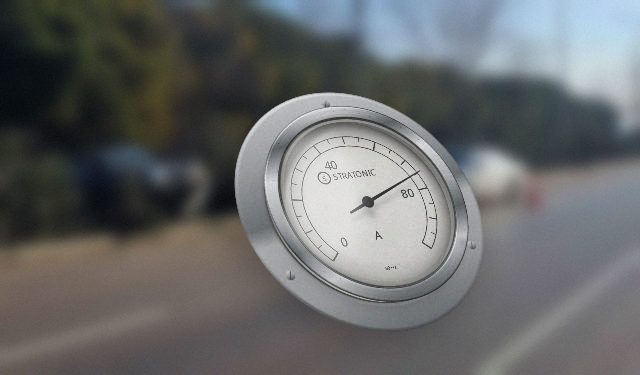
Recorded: 75,A
